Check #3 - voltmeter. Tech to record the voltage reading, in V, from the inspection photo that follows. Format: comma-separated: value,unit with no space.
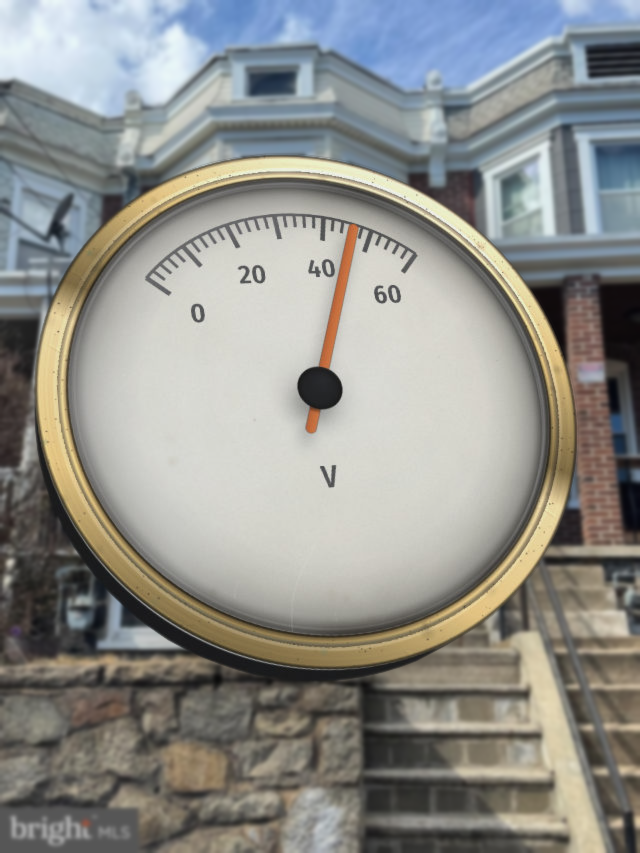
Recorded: 46,V
